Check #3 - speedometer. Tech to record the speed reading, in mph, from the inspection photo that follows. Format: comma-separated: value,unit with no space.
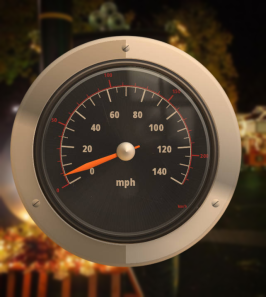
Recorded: 5,mph
